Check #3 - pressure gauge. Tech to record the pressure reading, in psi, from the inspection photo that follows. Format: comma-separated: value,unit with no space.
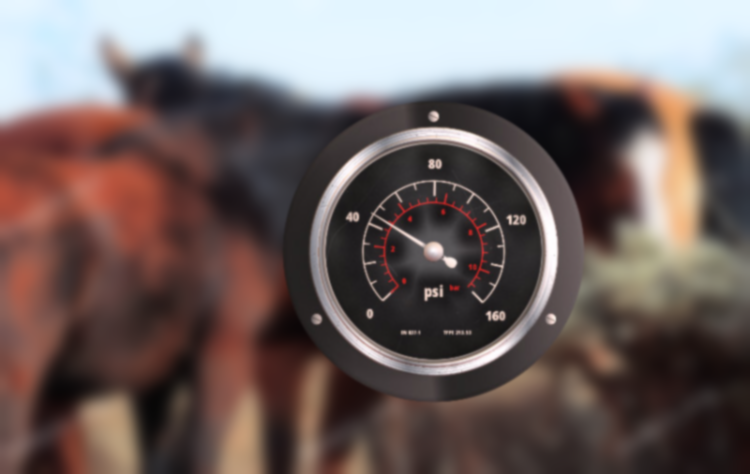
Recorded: 45,psi
